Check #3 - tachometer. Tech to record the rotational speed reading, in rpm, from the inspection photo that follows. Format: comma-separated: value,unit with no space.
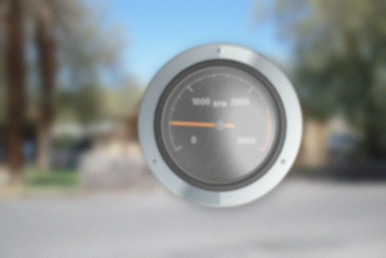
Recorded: 400,rpm
